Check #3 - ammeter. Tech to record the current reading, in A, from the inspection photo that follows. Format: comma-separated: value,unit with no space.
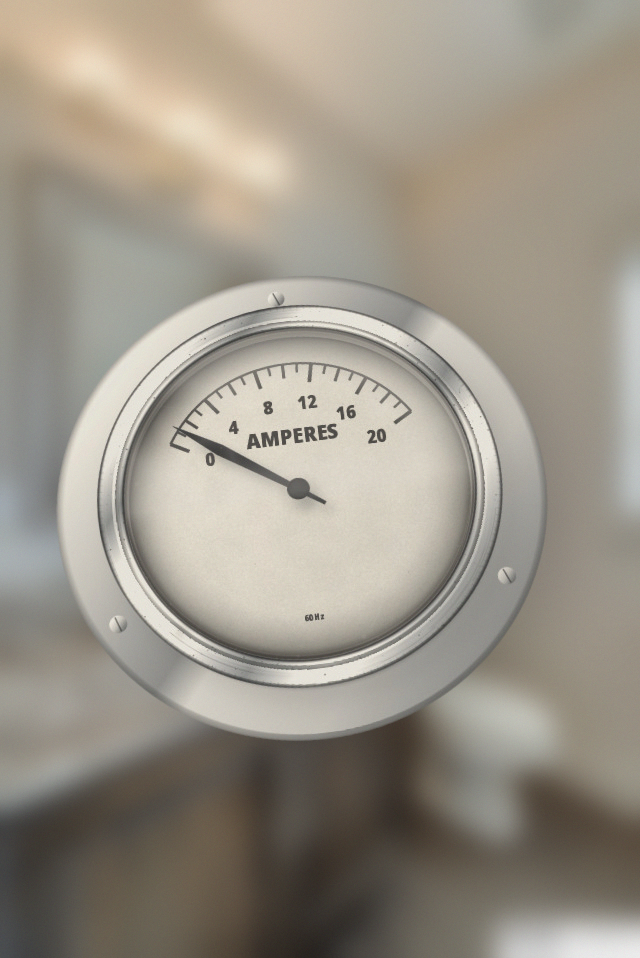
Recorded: 1,A
